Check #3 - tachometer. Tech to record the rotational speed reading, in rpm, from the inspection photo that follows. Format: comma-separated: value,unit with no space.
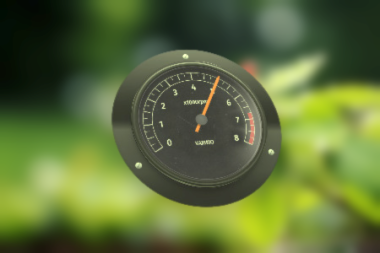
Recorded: 5000,rpm
